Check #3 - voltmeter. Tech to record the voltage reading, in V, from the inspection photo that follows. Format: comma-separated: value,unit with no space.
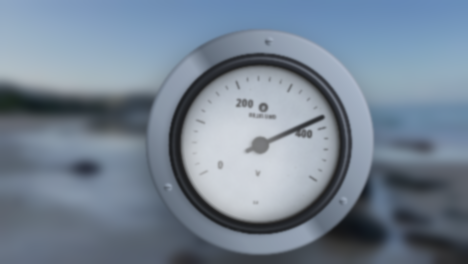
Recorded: 380,V
